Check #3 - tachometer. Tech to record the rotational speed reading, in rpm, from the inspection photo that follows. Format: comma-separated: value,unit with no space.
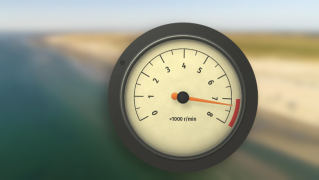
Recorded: 7250,rpm
